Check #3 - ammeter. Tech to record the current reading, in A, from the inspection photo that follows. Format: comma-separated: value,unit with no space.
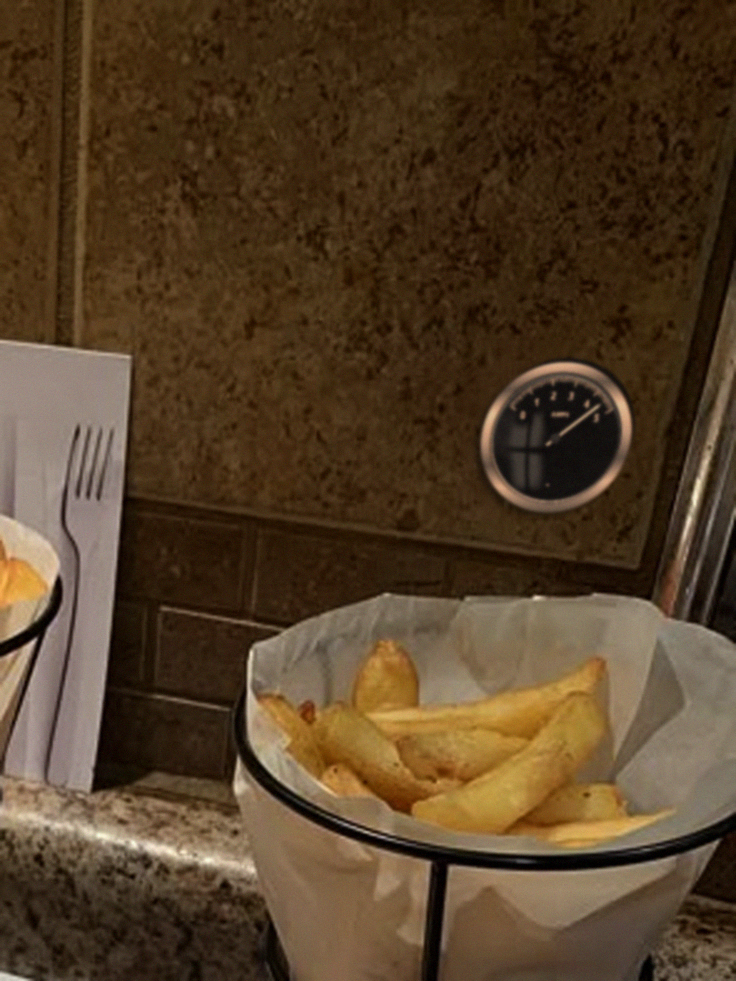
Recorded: 4.5,A
